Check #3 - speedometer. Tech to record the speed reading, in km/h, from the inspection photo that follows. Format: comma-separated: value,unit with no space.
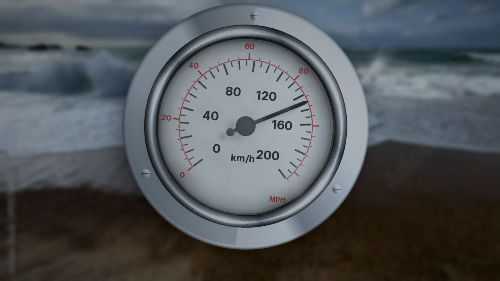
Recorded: 145,km/h
